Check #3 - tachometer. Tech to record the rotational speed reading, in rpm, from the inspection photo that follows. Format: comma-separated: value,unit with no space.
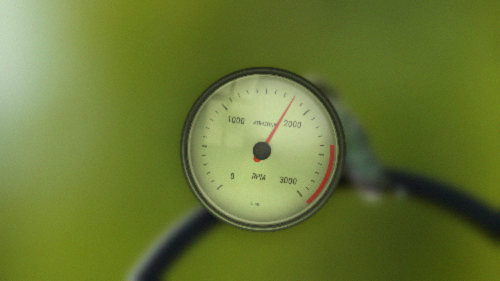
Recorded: 1800,rpm
